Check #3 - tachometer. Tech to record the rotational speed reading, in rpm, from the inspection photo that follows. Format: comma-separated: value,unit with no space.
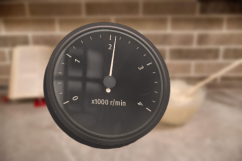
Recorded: 2100,rpm
